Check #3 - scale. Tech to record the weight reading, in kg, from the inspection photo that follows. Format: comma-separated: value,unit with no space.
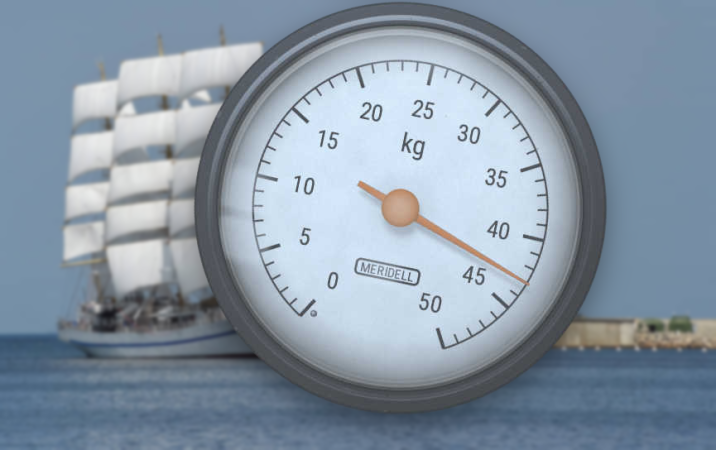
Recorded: 43,kg
